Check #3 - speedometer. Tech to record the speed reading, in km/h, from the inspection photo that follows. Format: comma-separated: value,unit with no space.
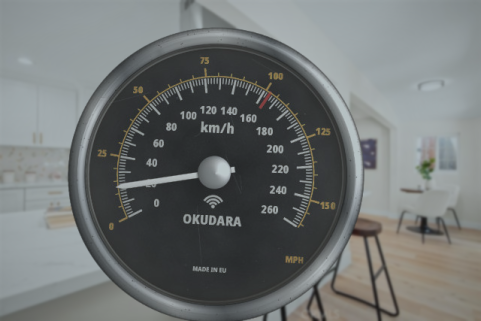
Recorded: 20,km/h
